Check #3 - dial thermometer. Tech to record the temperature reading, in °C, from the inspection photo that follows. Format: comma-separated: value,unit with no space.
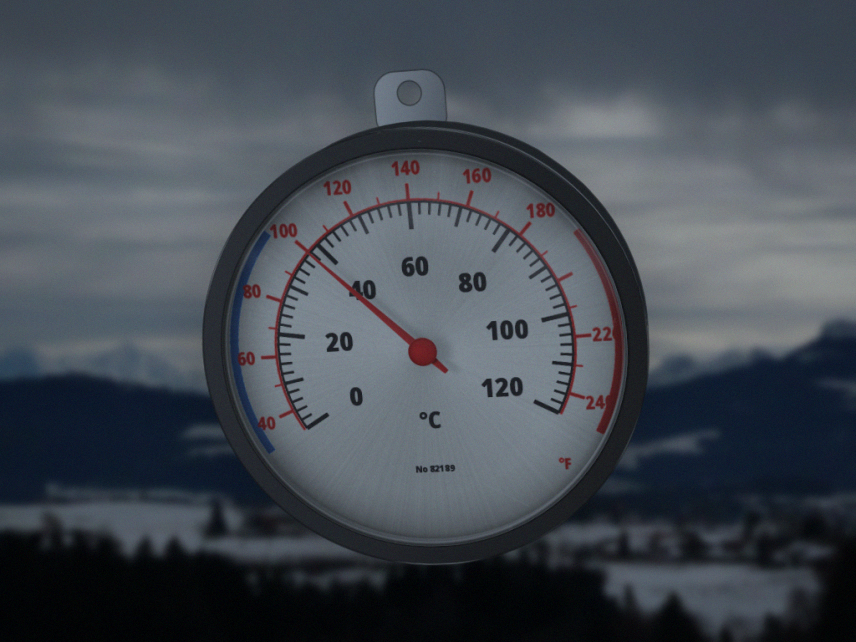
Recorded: 38,°C
